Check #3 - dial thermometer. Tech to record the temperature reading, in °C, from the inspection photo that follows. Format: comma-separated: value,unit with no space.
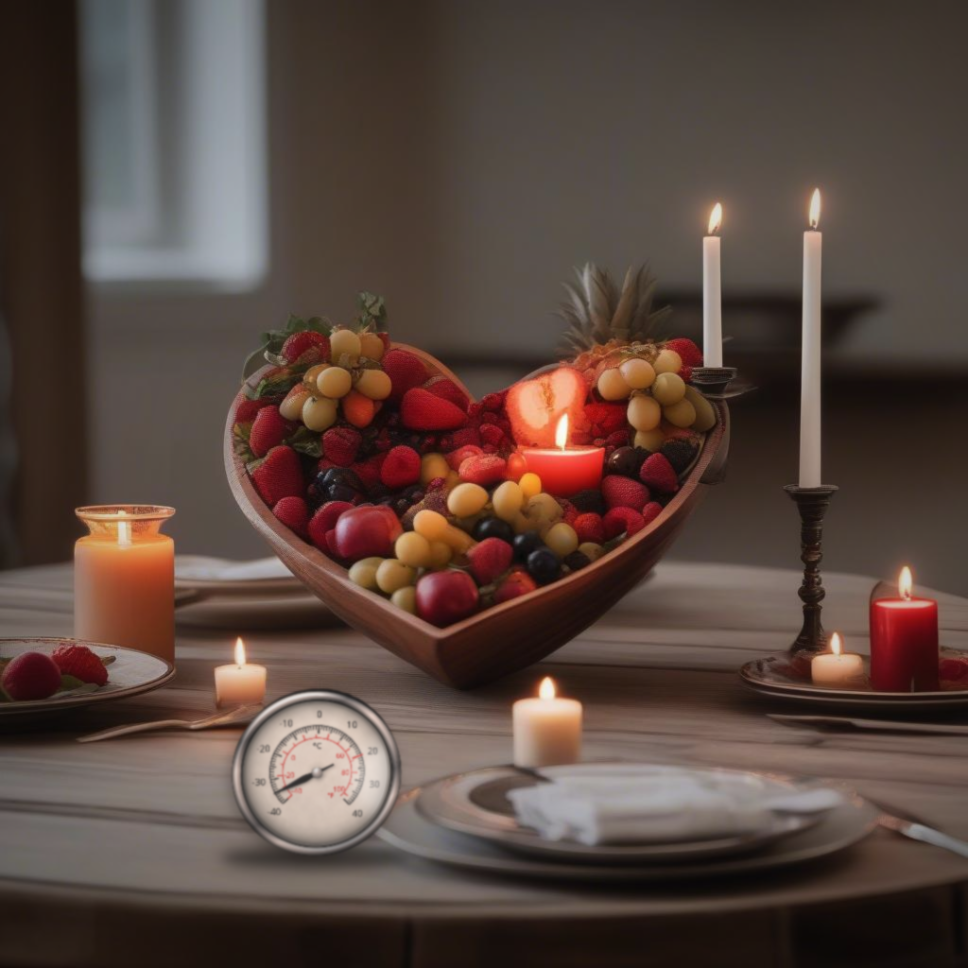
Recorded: -35,°C
